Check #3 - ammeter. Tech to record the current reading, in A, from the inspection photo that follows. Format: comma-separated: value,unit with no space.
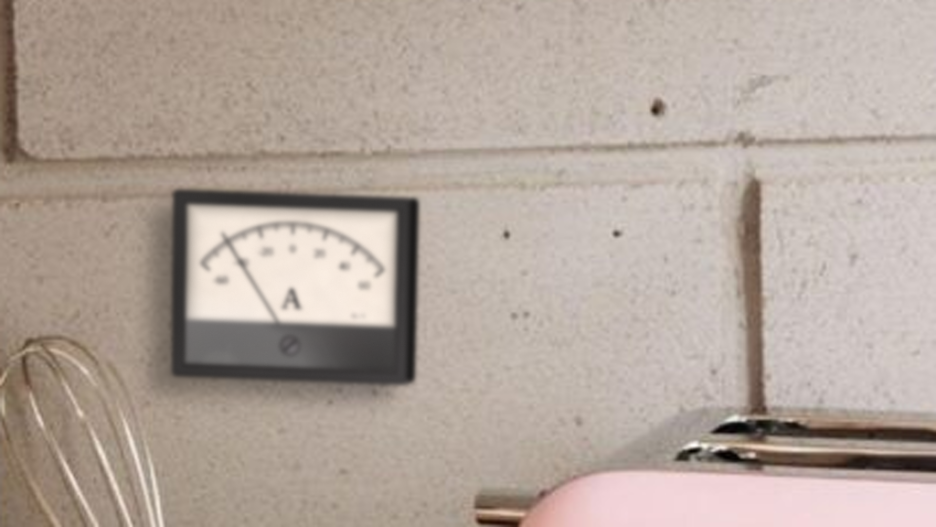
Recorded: -40,A
